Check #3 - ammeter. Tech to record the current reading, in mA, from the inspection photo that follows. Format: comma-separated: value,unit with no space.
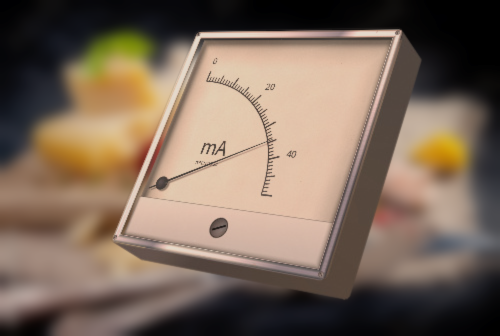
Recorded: 35,mA
